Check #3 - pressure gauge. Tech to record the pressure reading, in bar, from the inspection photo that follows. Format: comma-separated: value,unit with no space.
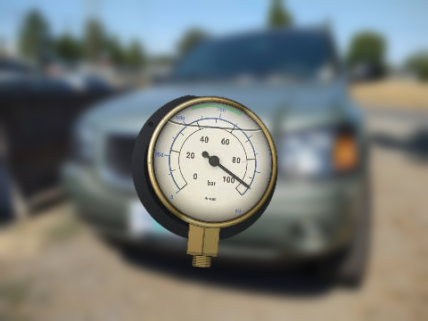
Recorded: 95,bar
